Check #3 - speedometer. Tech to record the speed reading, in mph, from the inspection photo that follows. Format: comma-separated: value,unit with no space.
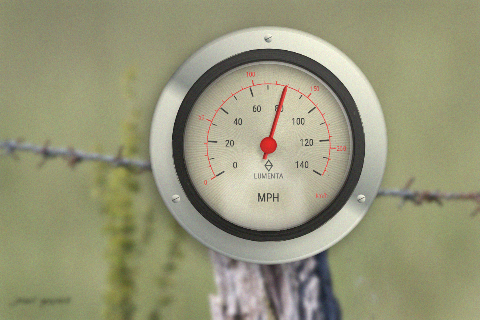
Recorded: 80,mph
